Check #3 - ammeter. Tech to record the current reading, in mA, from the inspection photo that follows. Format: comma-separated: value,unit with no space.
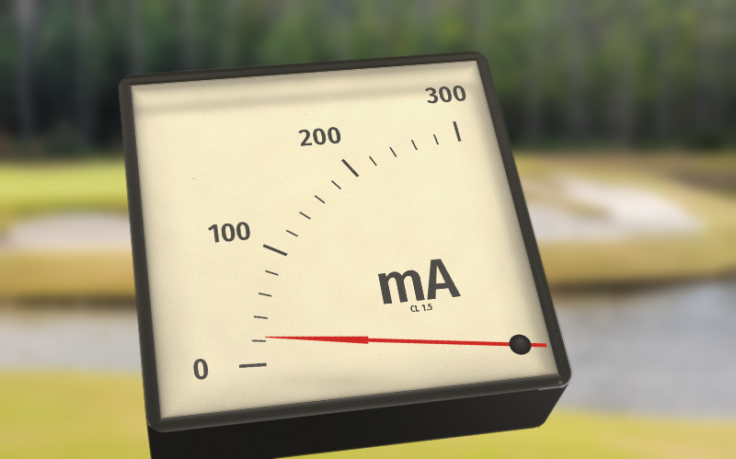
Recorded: 20,mA
